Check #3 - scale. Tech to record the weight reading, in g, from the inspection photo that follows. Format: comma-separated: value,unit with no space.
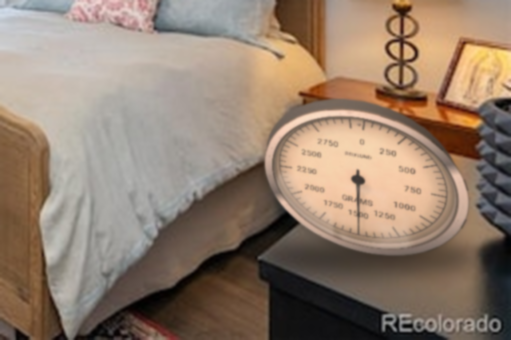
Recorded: 1500,g
